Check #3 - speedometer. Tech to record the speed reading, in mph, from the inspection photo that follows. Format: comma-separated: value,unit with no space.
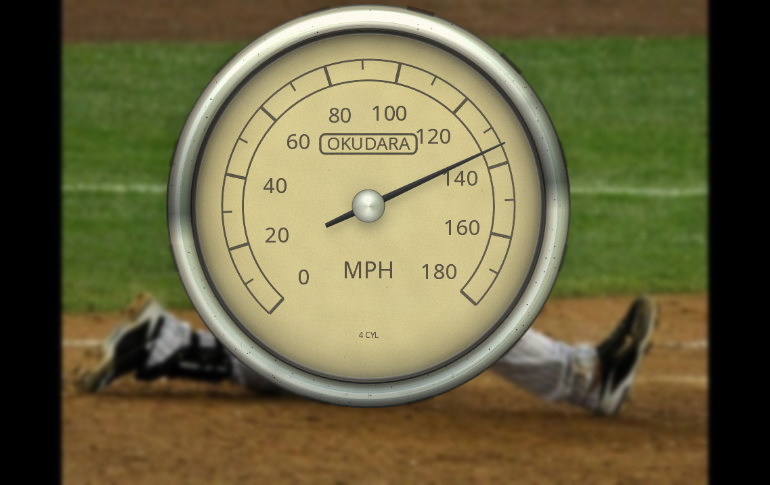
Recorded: 135,mph
